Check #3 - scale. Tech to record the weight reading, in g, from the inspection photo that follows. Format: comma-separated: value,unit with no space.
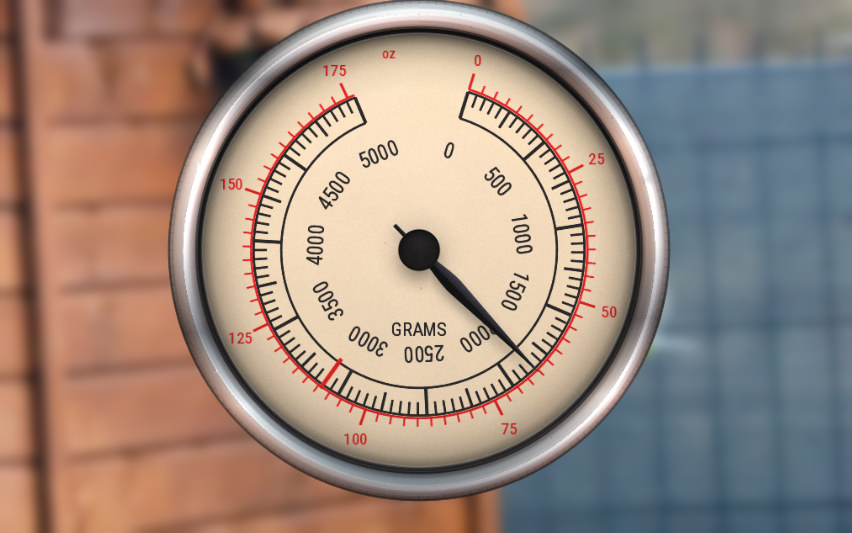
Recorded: 1850,g
